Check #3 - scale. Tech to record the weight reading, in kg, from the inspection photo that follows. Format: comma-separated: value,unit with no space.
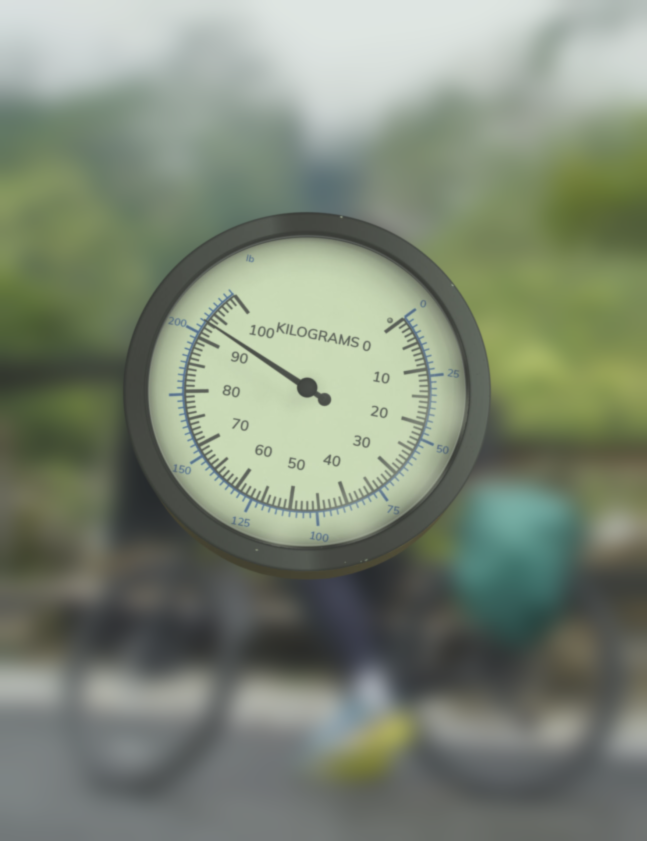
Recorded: 93,kg
